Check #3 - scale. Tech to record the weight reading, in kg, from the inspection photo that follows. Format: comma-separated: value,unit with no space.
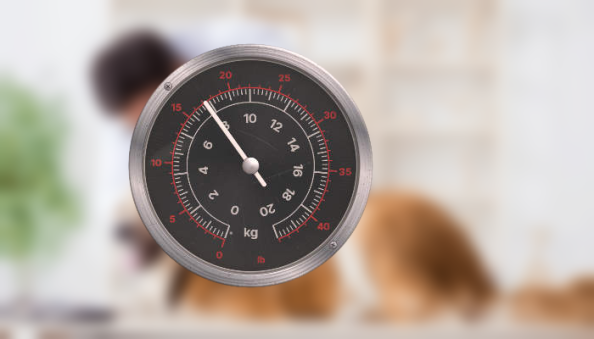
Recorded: 7.8,kg
